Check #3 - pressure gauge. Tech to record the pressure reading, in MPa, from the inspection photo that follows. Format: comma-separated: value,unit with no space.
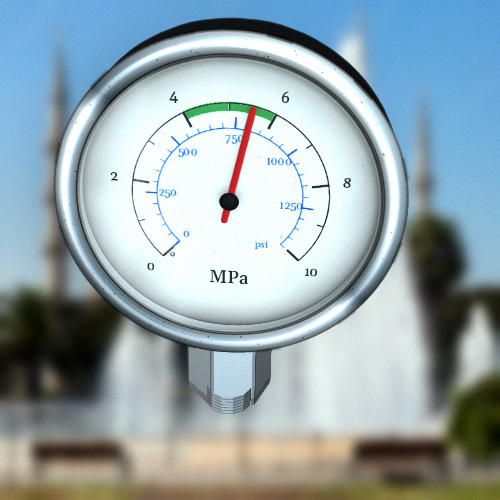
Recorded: 5.5,MPa
